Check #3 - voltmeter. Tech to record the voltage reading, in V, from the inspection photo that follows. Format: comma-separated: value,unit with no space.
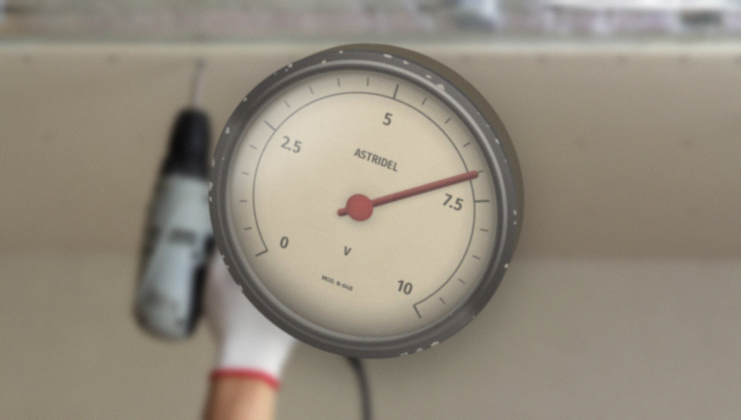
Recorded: 7,V
